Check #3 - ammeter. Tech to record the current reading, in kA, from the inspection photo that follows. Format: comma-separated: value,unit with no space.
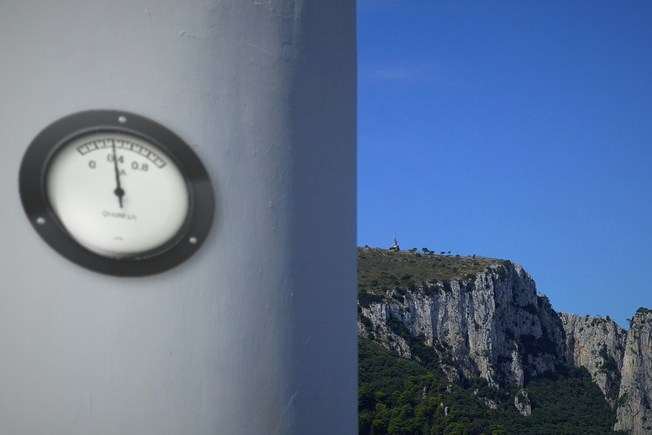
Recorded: 0.4,kA
